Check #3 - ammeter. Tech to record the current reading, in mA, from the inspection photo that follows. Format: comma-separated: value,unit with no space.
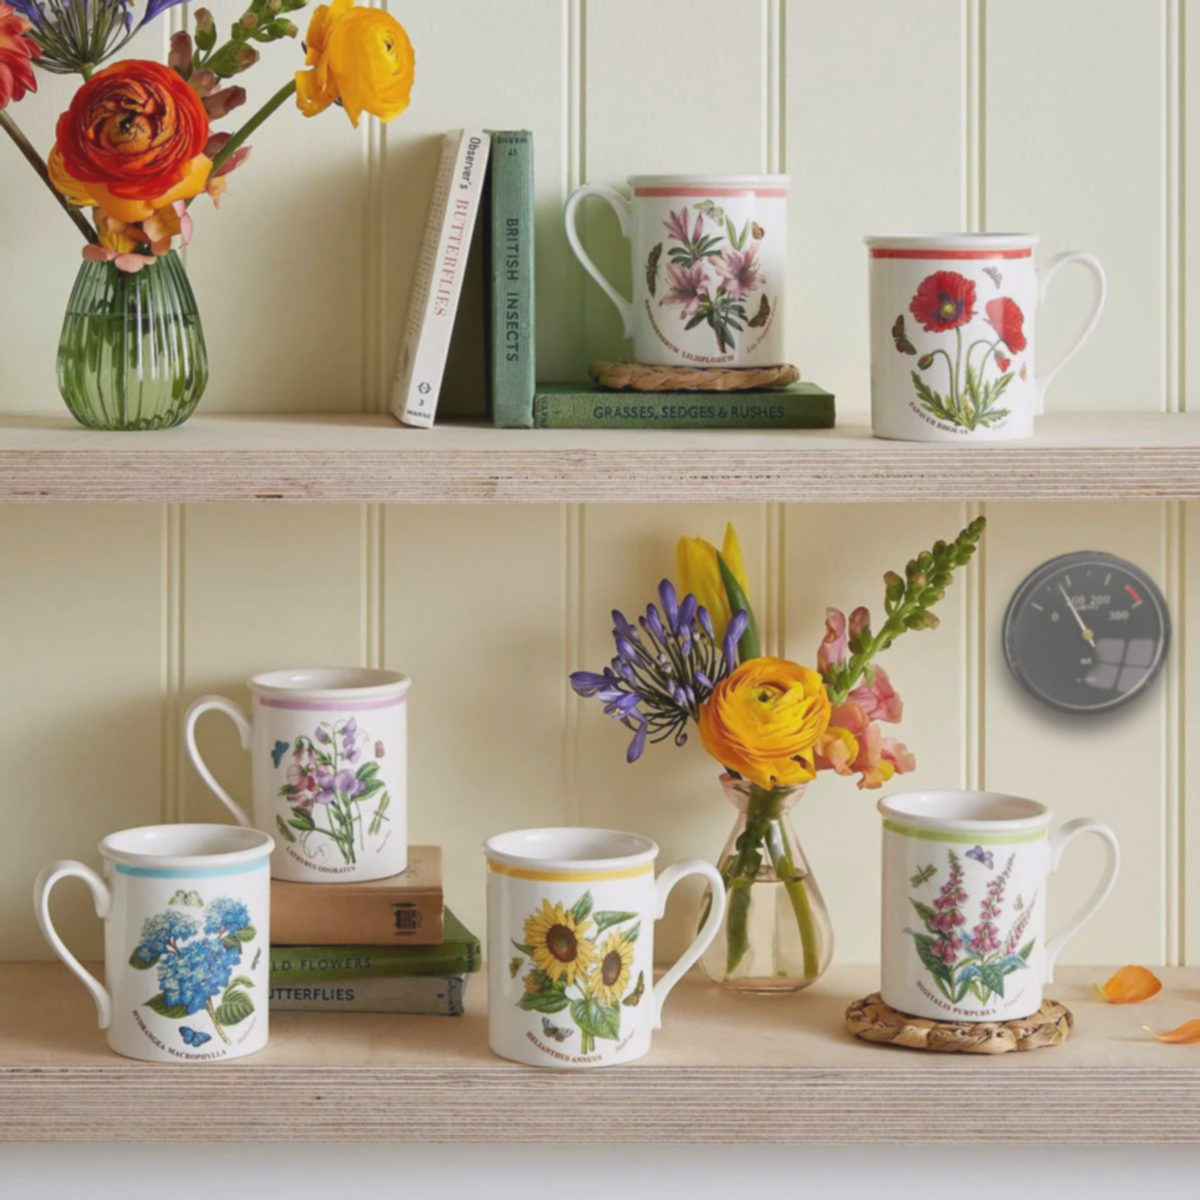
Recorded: 75,mA
